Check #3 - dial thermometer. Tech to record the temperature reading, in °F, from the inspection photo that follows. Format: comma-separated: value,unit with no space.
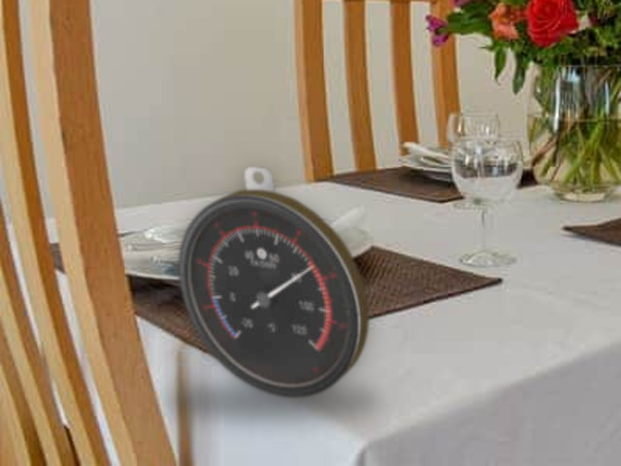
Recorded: 80,°F
